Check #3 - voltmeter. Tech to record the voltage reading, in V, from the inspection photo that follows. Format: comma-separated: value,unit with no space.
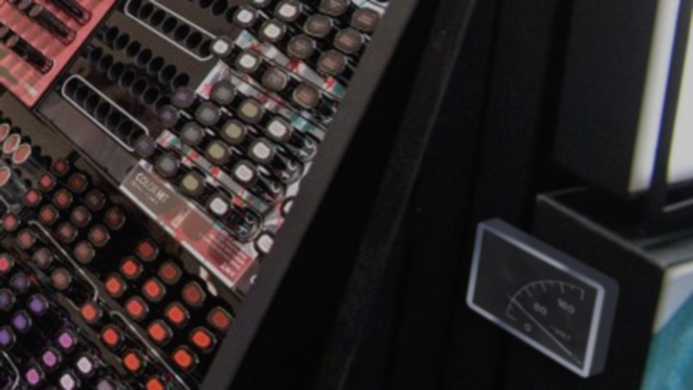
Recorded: 40,V
